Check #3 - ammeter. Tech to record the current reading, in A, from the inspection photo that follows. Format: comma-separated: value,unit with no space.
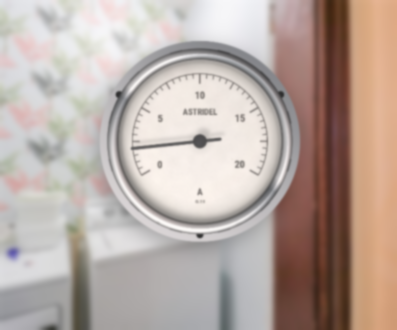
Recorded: 2,A
